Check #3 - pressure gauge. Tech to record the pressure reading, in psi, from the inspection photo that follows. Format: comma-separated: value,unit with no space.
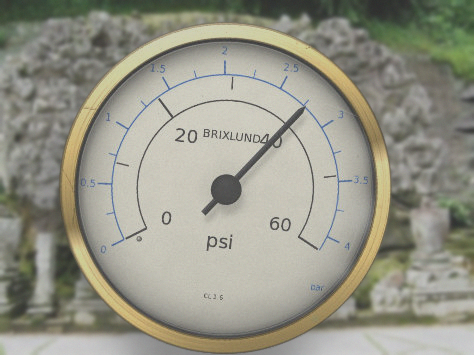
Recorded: 40,psi
